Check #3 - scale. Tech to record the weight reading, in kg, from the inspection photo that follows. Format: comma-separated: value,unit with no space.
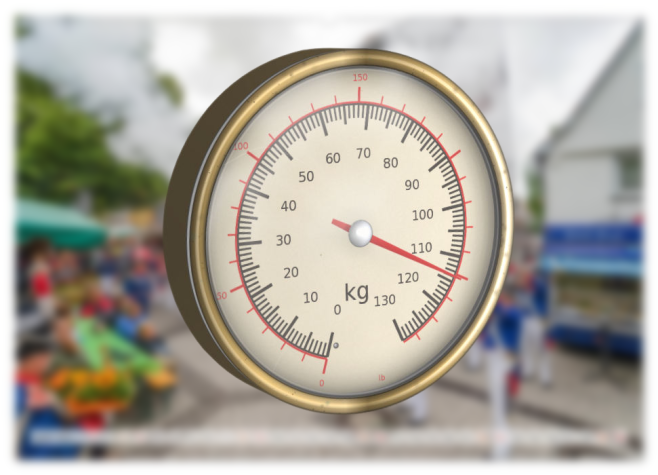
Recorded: 114,kg
